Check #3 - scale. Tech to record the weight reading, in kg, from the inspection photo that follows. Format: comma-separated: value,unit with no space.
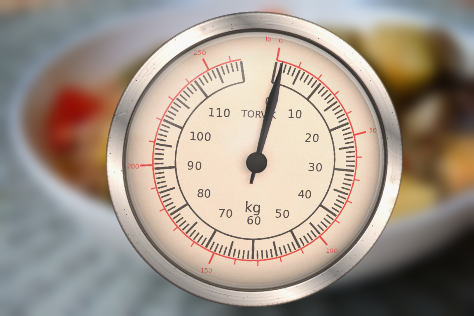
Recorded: 1,kg
